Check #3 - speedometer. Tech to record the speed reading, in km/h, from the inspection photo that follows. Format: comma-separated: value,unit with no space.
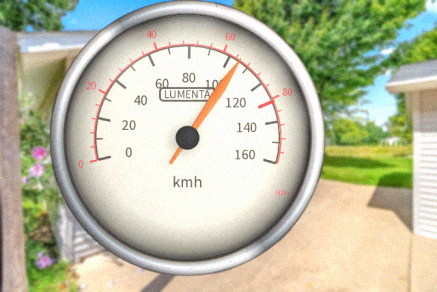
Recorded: 105,km/h
